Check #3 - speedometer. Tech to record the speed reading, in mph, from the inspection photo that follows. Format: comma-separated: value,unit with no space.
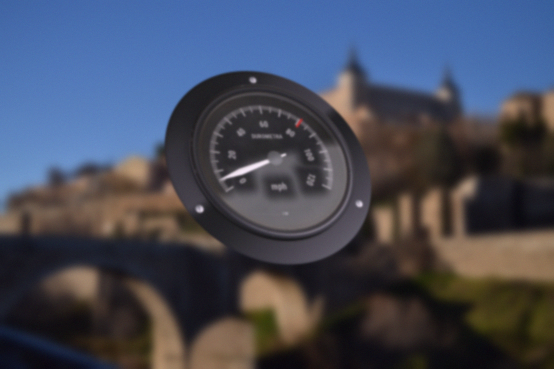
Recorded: 5,mph
